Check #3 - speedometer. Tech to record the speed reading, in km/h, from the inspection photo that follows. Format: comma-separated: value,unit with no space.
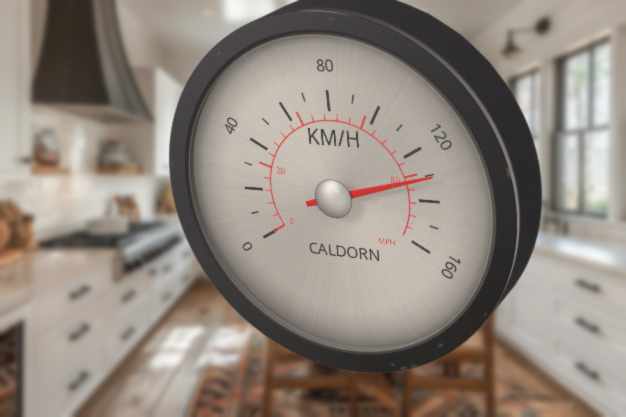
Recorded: 130,km/h
